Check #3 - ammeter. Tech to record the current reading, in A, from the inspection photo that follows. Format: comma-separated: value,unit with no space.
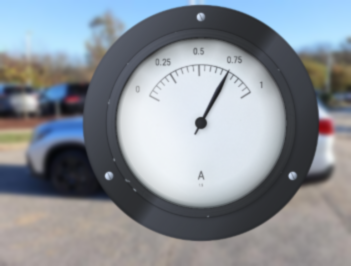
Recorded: 0.75,A
